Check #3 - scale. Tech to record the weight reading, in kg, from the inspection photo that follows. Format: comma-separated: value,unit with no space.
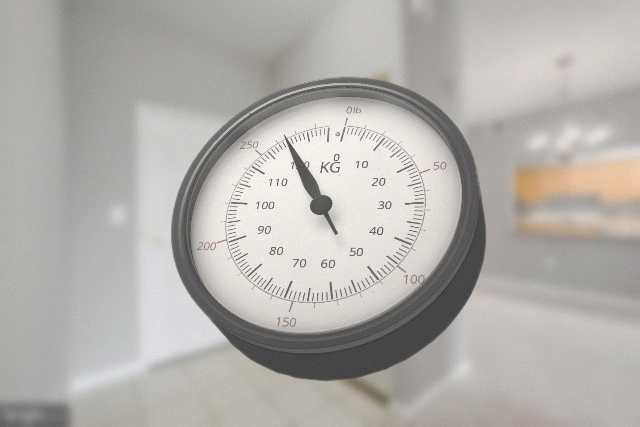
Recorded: 120,kg
